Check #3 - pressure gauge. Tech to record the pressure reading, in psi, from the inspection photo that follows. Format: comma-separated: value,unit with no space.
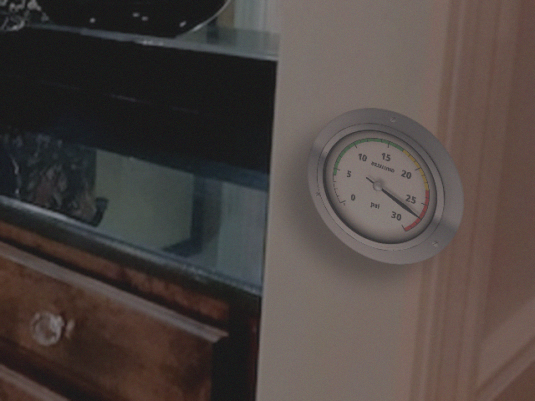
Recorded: 27,psi
